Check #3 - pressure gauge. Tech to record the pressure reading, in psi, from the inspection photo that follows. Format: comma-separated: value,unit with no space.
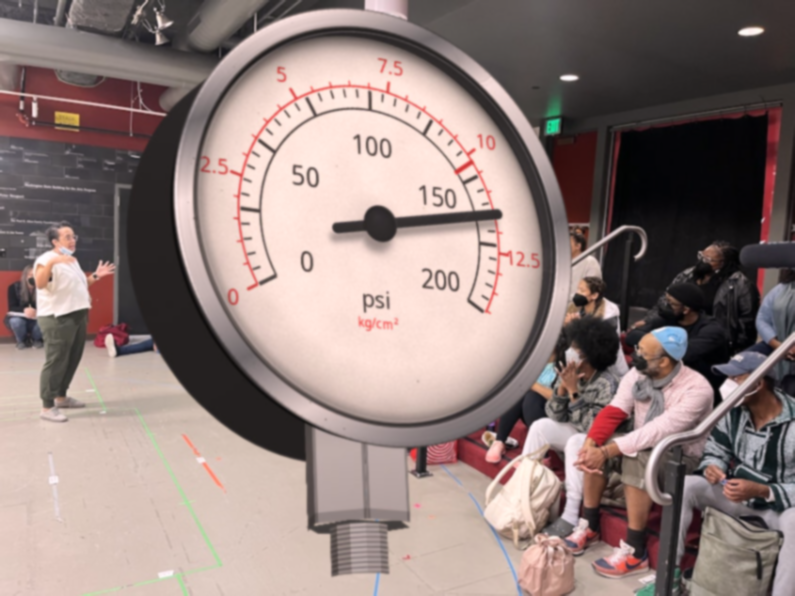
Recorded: 165,psi
